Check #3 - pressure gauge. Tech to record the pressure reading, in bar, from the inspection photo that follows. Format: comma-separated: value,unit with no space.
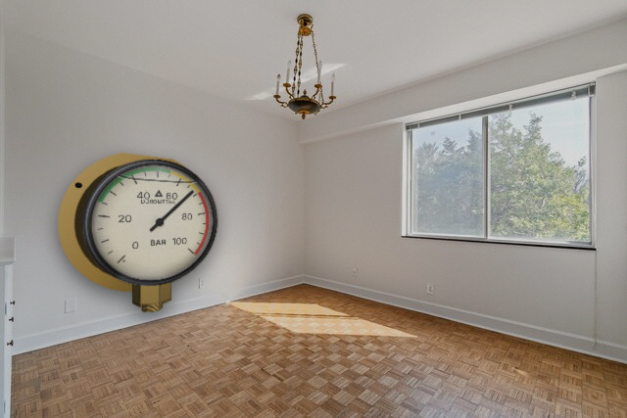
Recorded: 67.5,bar
